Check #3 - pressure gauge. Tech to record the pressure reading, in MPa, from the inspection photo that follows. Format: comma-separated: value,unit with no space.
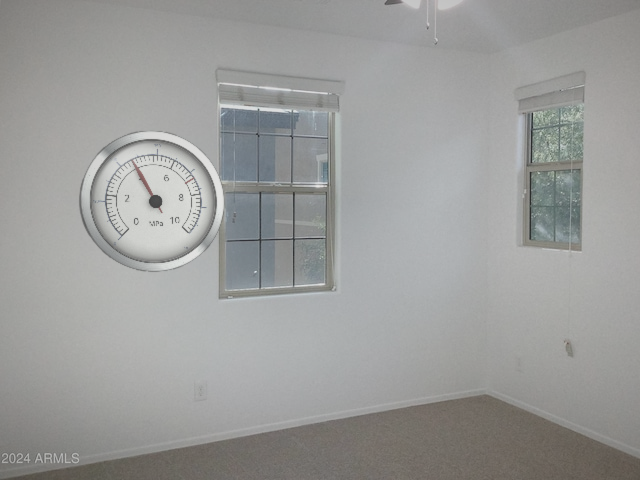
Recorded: 4,MPa
